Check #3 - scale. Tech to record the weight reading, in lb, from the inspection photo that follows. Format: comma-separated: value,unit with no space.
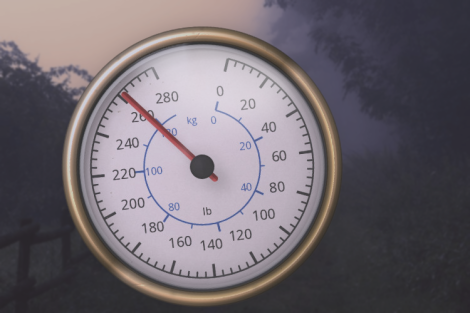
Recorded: 262,lb
